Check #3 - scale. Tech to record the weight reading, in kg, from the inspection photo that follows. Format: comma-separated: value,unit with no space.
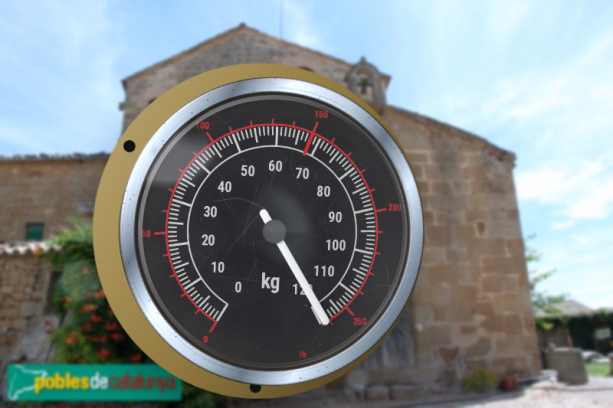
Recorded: 119,kg
